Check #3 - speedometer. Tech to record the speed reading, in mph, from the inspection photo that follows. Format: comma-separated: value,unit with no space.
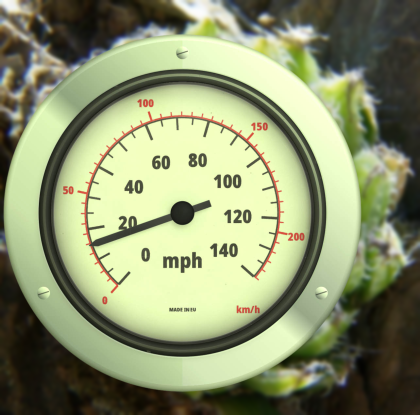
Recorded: 15,mph
